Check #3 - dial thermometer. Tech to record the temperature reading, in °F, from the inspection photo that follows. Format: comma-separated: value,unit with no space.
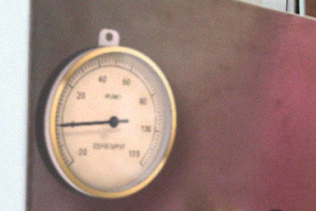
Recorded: 0,°F
